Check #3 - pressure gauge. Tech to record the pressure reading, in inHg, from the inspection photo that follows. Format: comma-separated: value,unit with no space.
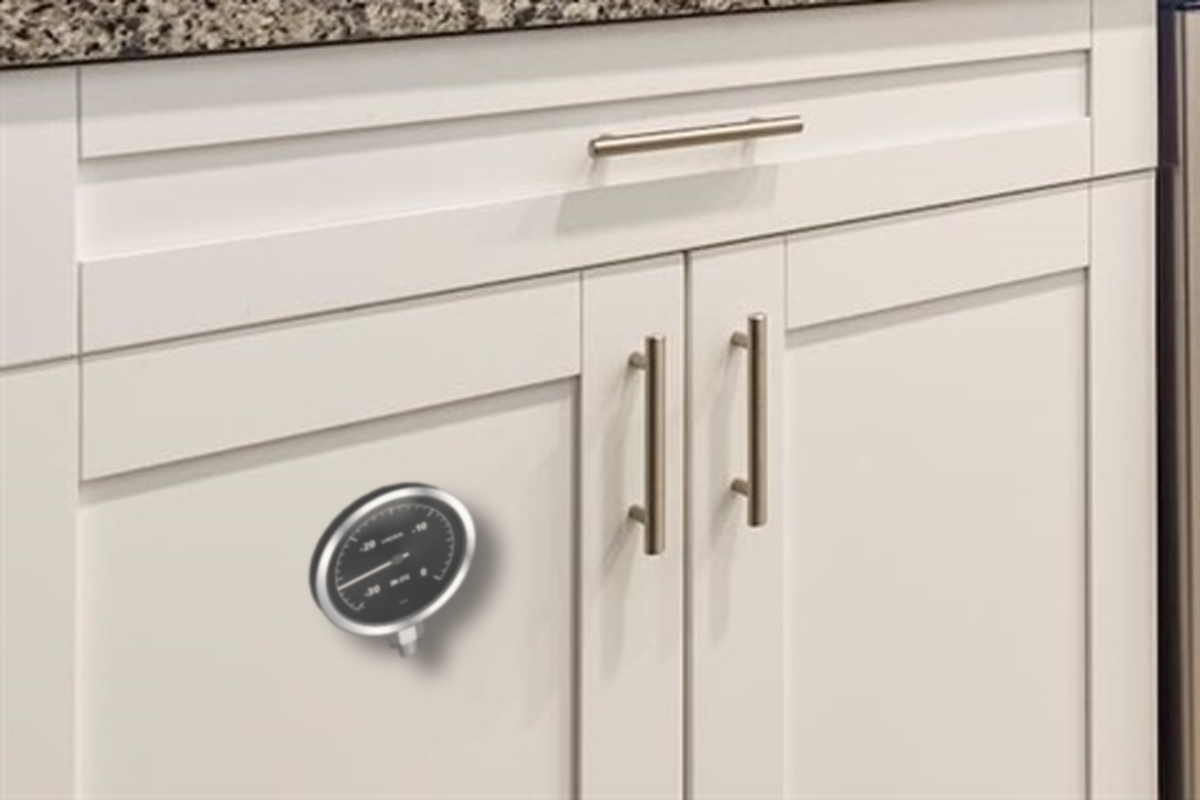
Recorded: -26,inHg
